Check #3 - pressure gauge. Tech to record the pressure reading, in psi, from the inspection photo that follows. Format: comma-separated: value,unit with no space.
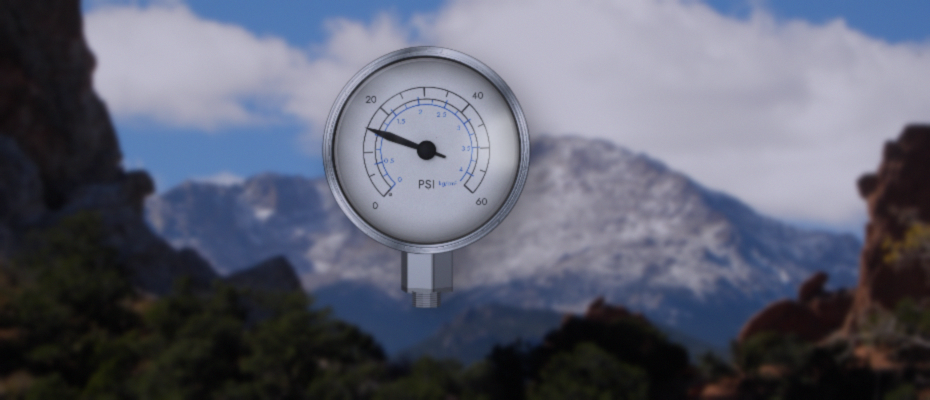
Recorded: 15,psi
